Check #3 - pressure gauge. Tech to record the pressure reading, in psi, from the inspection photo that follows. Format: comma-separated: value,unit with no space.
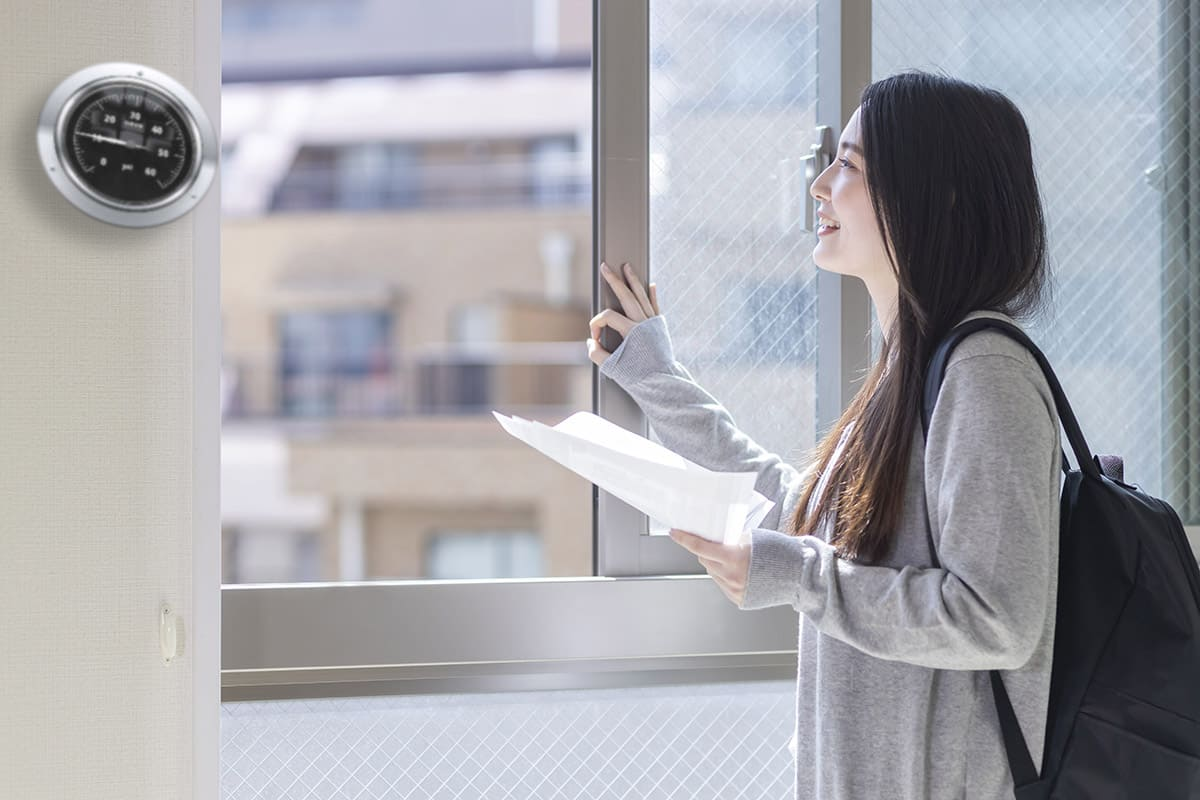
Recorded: 10,psi
